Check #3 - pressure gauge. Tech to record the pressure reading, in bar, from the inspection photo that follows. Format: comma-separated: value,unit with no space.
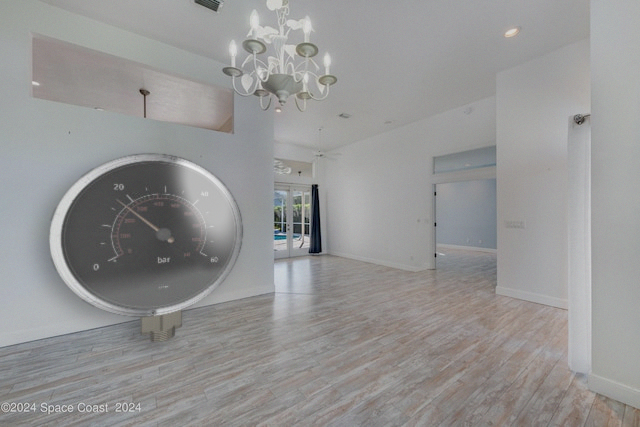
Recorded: 17.5,bar
